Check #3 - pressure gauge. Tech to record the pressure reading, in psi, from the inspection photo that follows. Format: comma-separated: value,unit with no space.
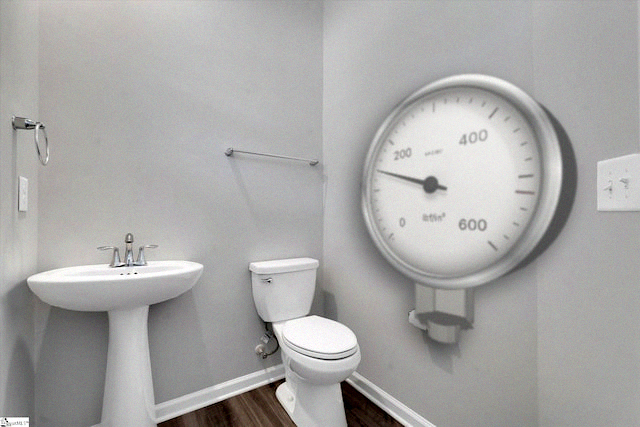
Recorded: 140,psi
